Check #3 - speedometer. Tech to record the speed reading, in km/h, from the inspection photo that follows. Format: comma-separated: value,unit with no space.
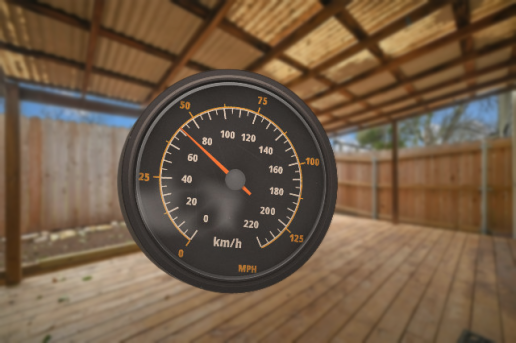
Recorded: 70,km/h
